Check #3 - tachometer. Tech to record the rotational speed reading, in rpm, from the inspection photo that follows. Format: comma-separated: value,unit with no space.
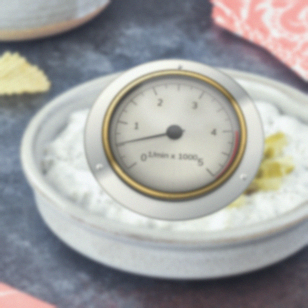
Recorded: 500,rpm
